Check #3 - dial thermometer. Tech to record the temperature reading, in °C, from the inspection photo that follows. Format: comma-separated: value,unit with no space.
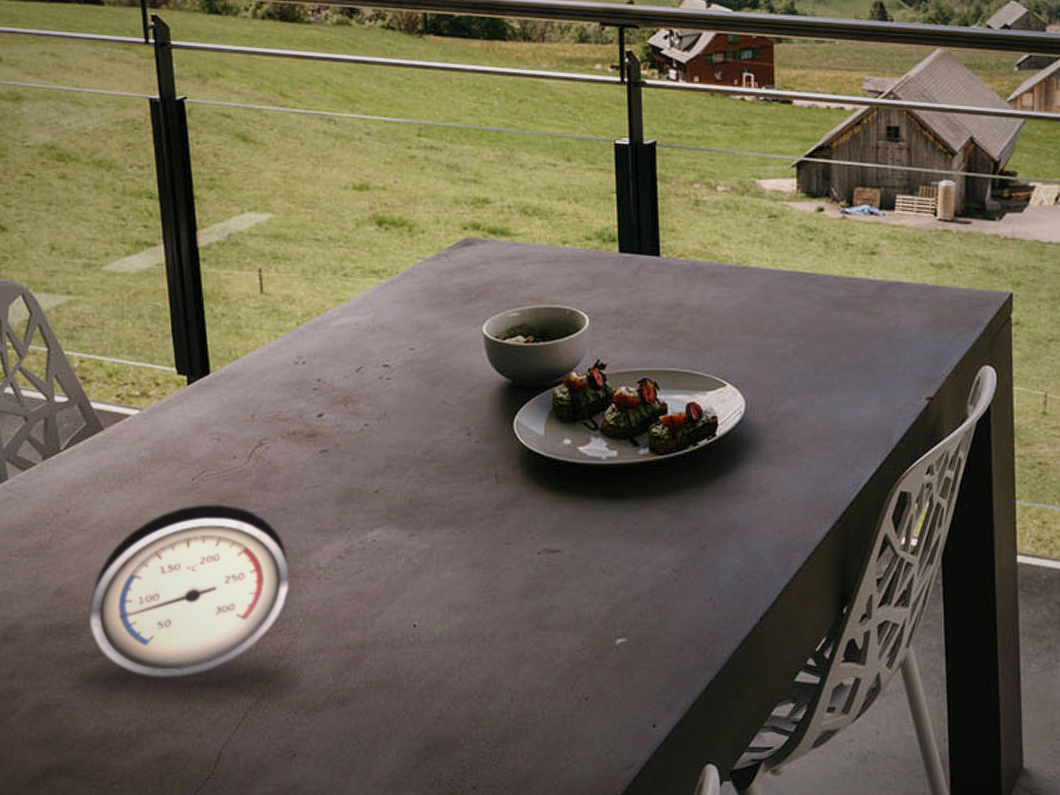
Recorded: 87.5,°C
